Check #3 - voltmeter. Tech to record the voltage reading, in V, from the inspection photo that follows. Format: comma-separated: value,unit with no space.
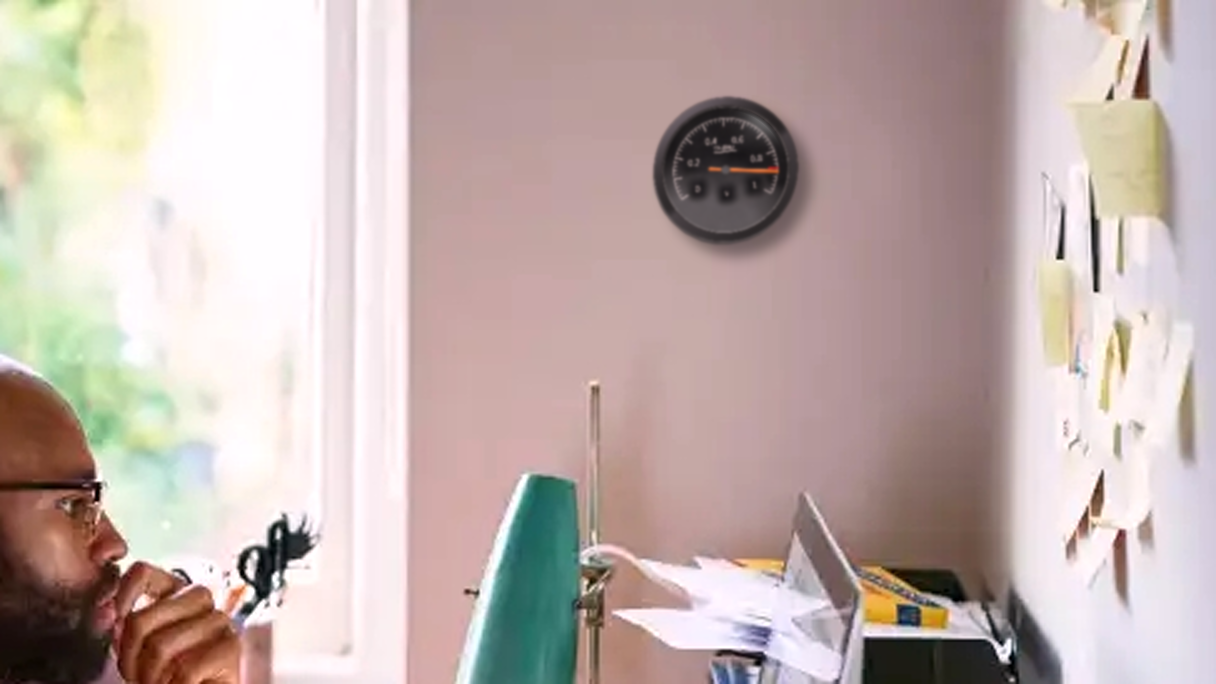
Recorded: 0.9,V
